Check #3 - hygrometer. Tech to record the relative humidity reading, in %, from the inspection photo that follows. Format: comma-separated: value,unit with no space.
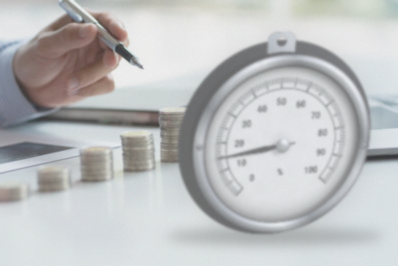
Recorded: 15,%
